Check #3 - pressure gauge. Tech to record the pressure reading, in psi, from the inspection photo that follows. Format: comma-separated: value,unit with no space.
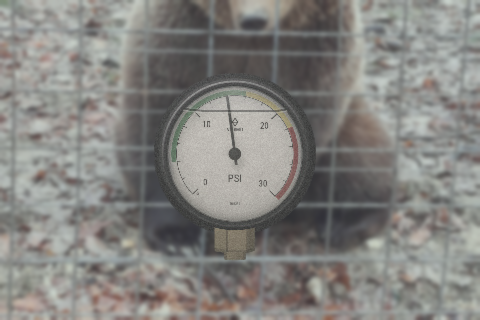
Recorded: 14,psi
